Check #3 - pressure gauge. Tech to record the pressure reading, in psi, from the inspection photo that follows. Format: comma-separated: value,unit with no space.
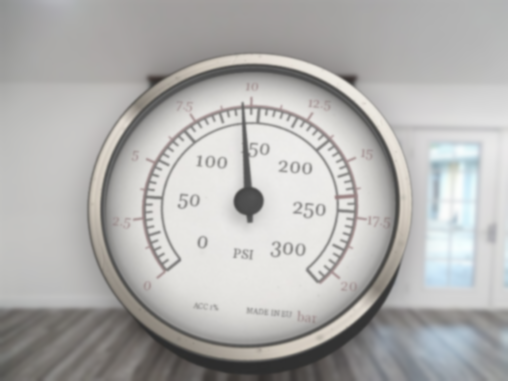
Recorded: 140,psi
